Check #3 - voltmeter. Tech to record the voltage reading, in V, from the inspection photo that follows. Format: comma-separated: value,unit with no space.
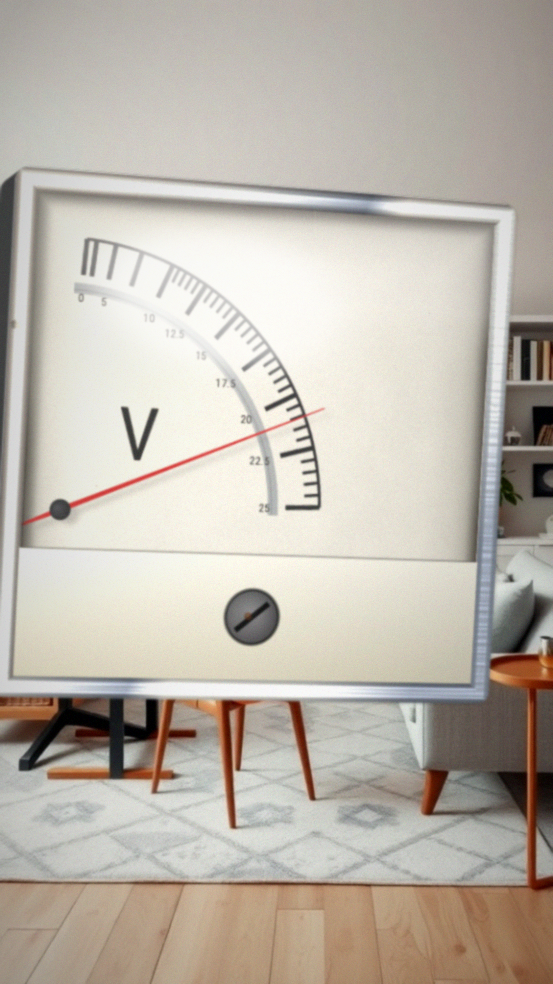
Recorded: 21,V
